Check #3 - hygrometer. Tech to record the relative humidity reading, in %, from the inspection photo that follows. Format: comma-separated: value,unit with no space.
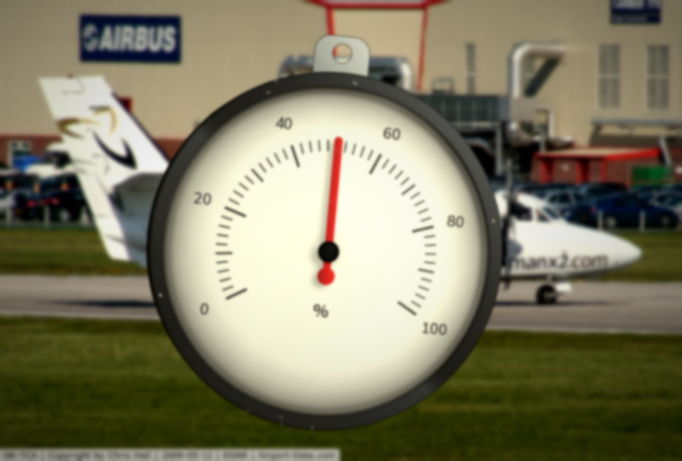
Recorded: 50,%
